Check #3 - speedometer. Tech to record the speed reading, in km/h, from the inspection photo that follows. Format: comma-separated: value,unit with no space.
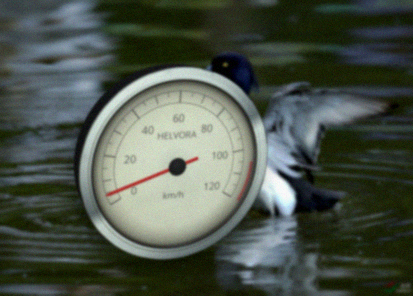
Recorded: 5,km/h
